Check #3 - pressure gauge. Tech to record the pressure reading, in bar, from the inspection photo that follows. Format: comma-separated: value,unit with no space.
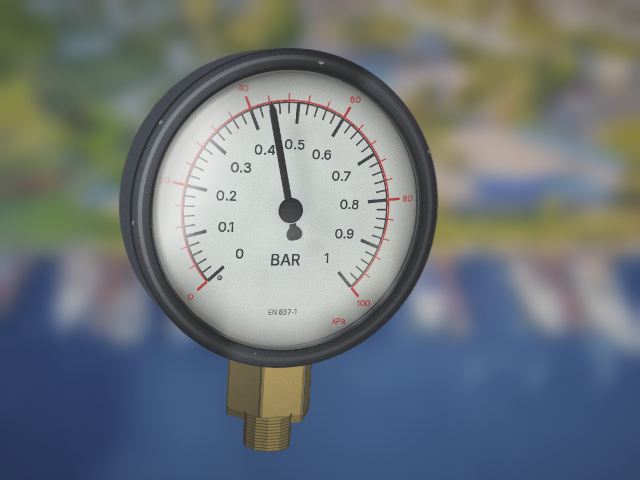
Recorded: 0.44,bar
